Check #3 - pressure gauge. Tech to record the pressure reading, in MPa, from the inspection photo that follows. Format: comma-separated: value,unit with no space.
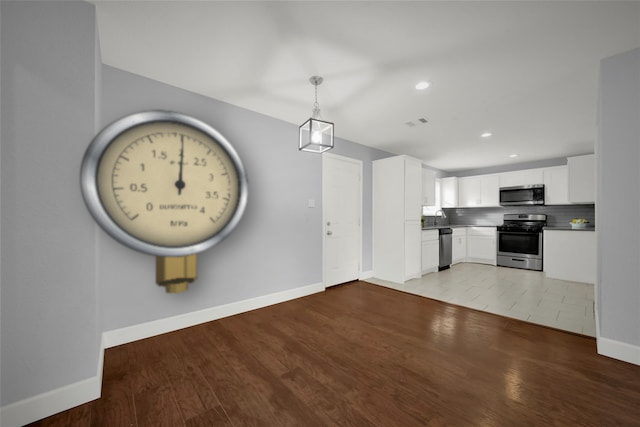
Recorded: 2,MPa
